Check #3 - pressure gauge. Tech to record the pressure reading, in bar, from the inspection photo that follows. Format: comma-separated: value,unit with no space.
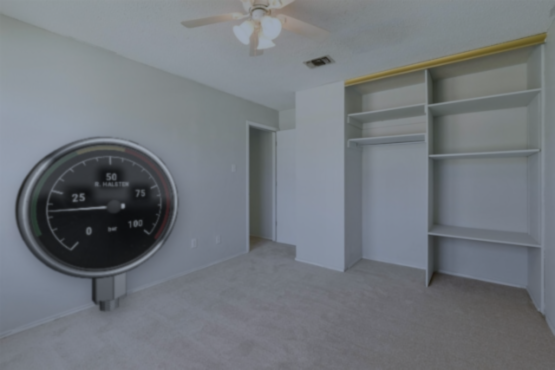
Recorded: 17.5,bar
